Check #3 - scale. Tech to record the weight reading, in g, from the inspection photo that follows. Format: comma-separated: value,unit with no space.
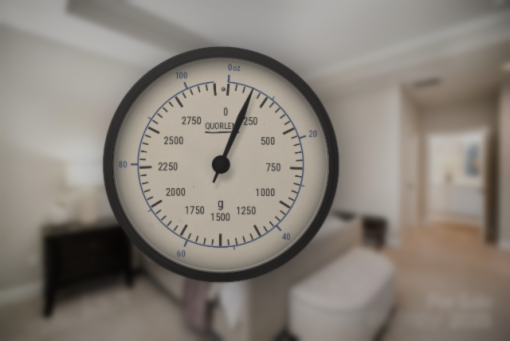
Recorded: 150,g
